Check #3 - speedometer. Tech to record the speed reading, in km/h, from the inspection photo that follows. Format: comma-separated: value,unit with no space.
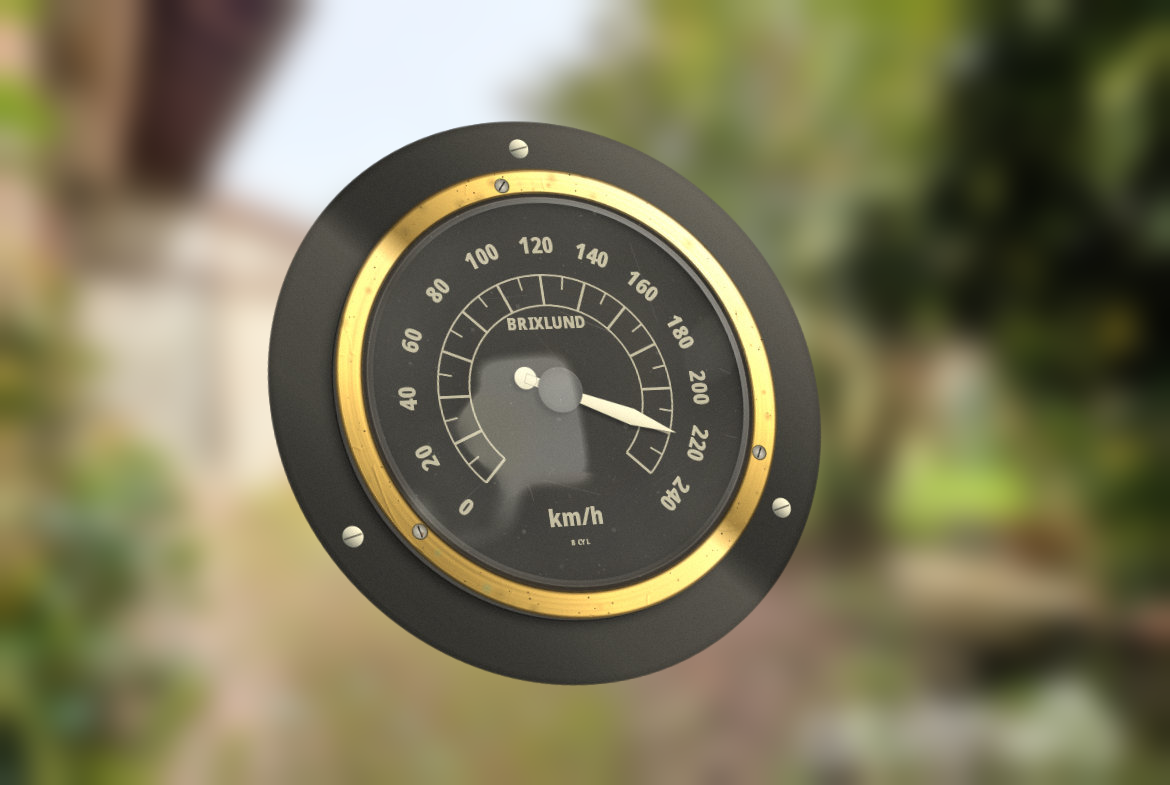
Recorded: 220,km/h
